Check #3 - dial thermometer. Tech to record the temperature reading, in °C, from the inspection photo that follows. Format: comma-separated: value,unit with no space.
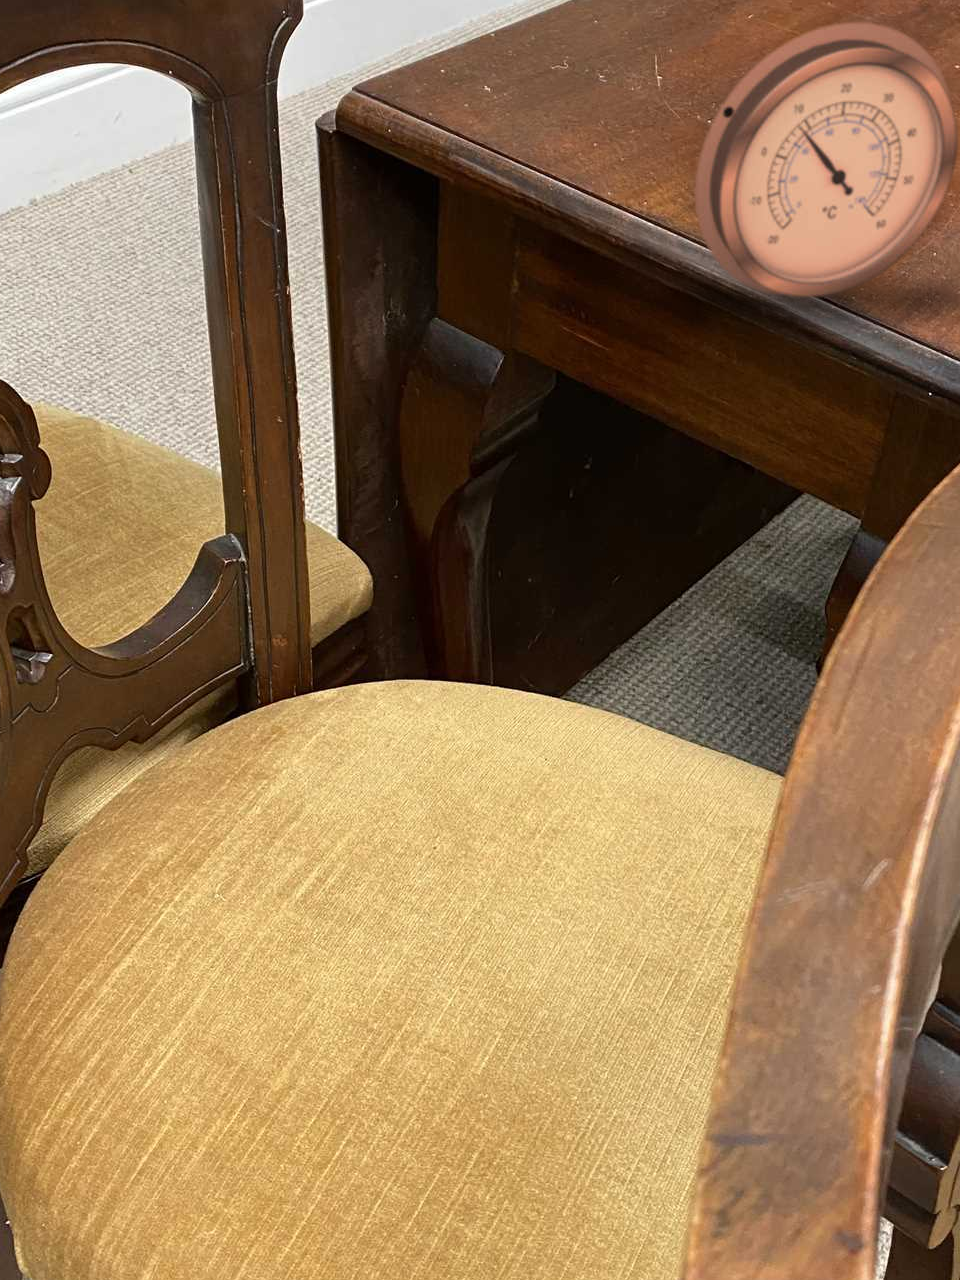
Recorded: 8,°C
